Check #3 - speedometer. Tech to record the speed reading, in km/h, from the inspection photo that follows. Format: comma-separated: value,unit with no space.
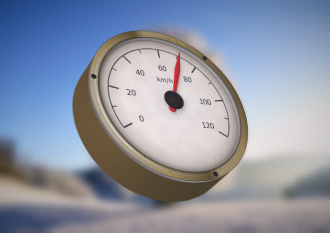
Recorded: 70,km/h
